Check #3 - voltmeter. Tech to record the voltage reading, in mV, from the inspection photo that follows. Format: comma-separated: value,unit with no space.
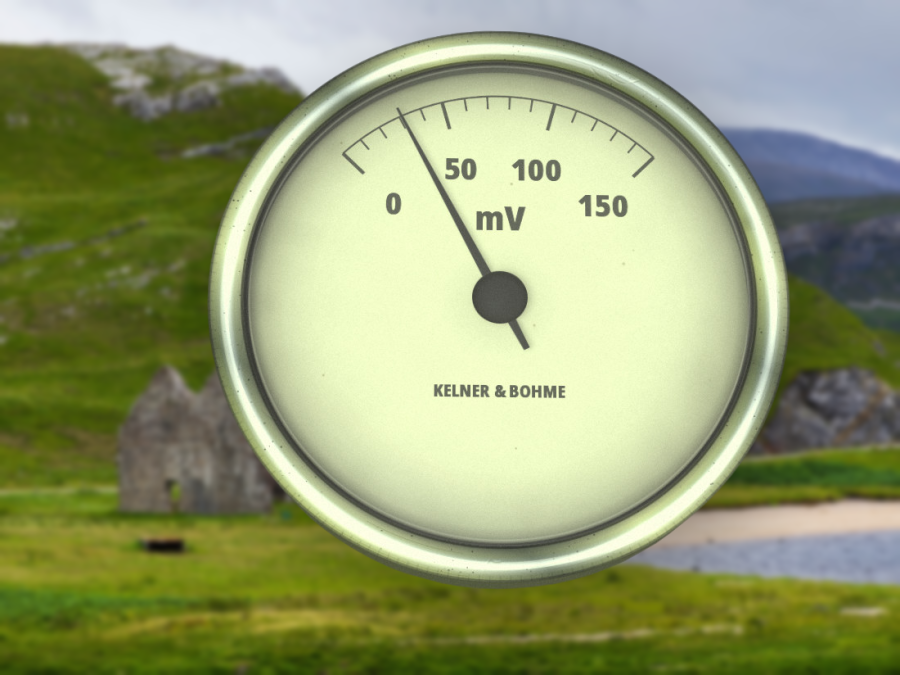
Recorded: 30,mV
